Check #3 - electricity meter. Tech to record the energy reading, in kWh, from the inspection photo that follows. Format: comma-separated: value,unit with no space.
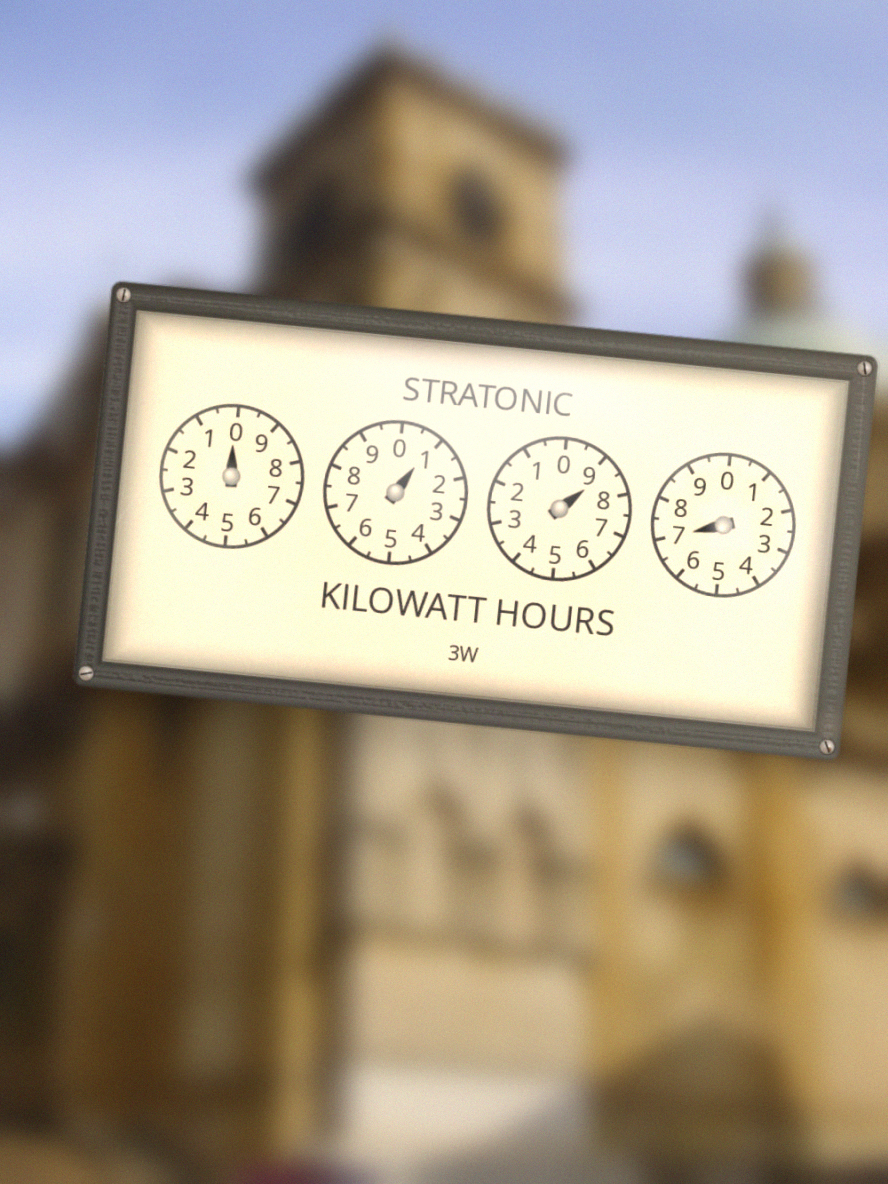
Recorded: 87,kWh
